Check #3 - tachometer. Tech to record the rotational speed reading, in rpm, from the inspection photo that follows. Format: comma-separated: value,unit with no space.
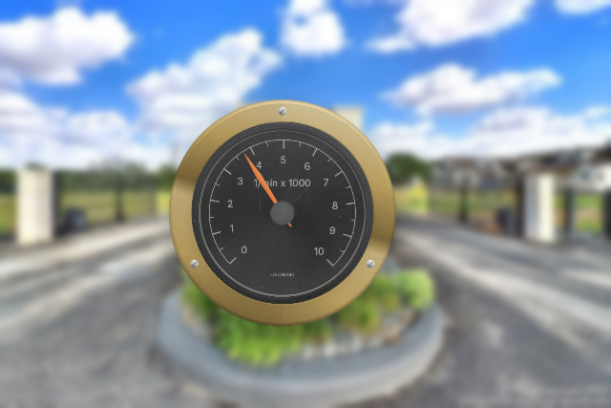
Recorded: 3750,rpm
